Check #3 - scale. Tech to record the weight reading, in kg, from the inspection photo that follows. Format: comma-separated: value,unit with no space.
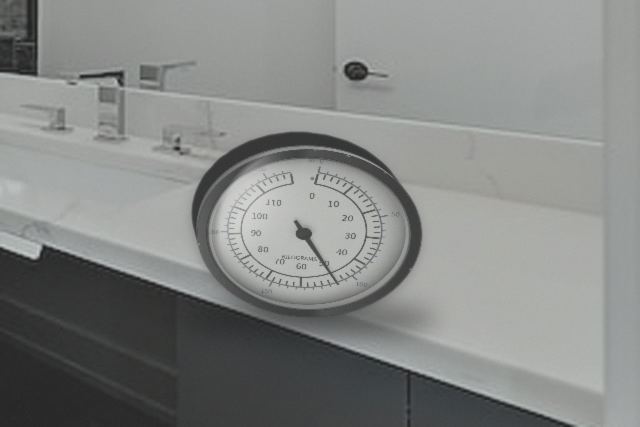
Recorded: 50,kg
